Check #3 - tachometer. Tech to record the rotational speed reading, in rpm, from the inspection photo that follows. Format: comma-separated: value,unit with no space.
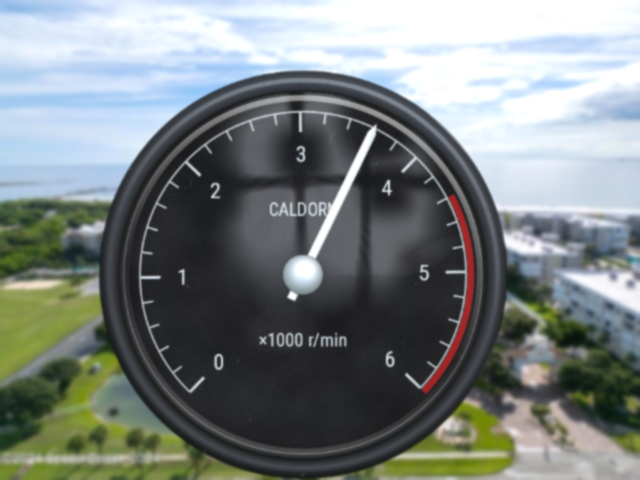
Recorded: 3600,rpm
